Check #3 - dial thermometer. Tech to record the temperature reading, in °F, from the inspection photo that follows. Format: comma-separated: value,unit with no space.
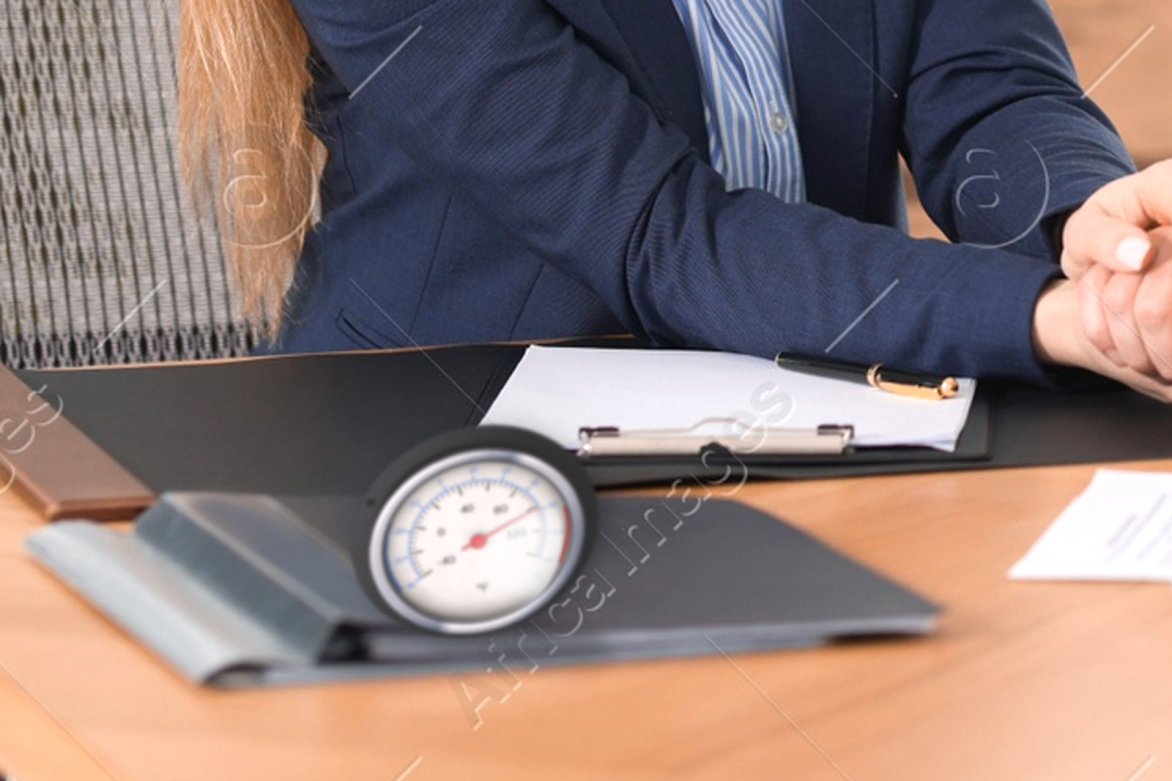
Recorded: 100,°F
